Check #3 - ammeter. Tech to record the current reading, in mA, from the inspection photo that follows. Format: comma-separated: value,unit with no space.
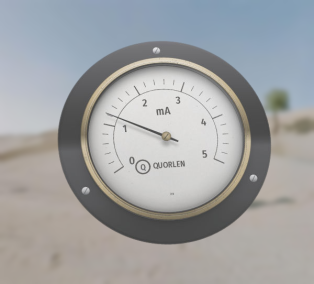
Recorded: 1.2,mA
